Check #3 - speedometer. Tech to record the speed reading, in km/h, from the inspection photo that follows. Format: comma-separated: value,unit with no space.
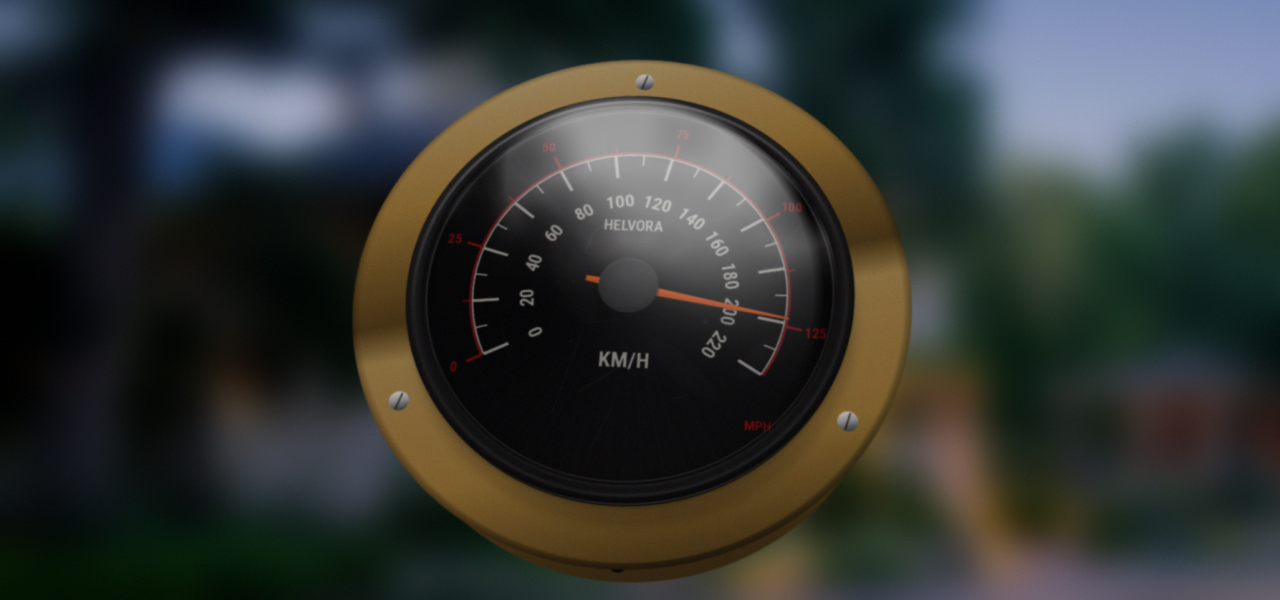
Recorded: 200,km/h
